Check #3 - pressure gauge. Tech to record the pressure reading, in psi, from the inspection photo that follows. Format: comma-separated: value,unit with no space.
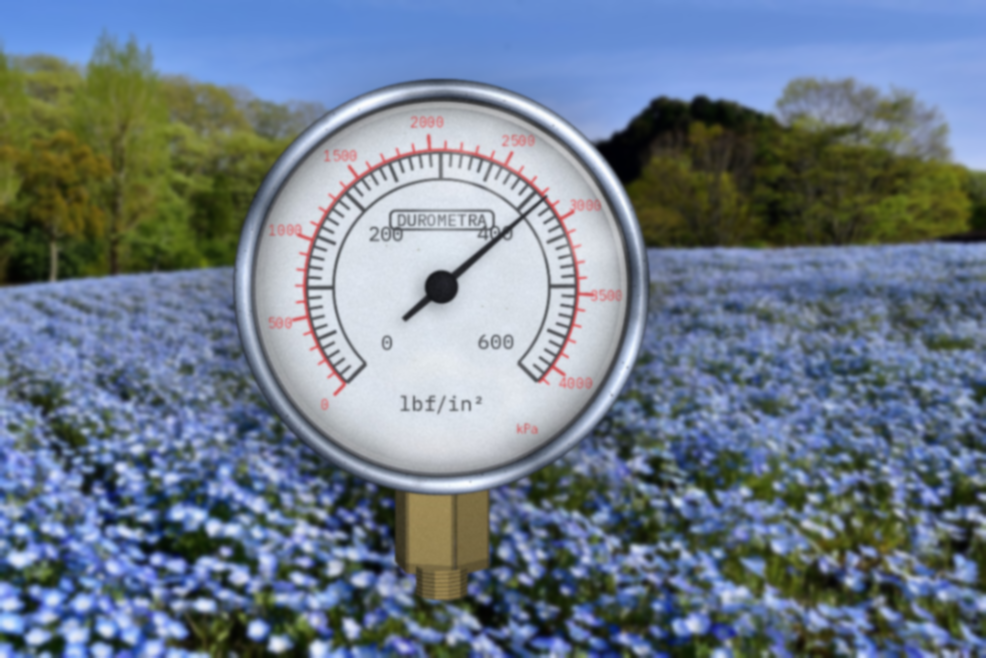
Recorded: 410,psi
